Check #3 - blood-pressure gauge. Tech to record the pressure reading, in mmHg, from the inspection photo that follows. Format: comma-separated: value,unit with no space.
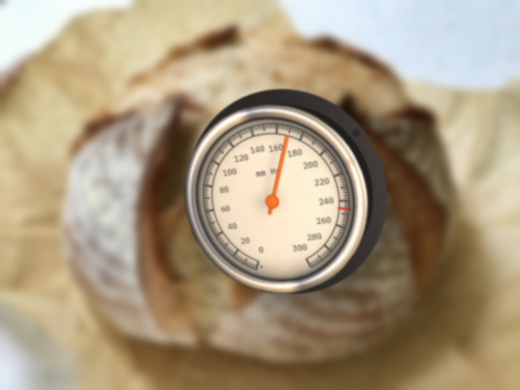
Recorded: 170,mmHg
